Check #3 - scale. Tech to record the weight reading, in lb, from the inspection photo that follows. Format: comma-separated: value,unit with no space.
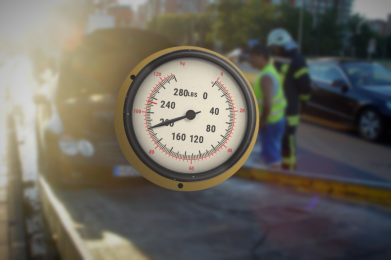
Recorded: 200,lb
